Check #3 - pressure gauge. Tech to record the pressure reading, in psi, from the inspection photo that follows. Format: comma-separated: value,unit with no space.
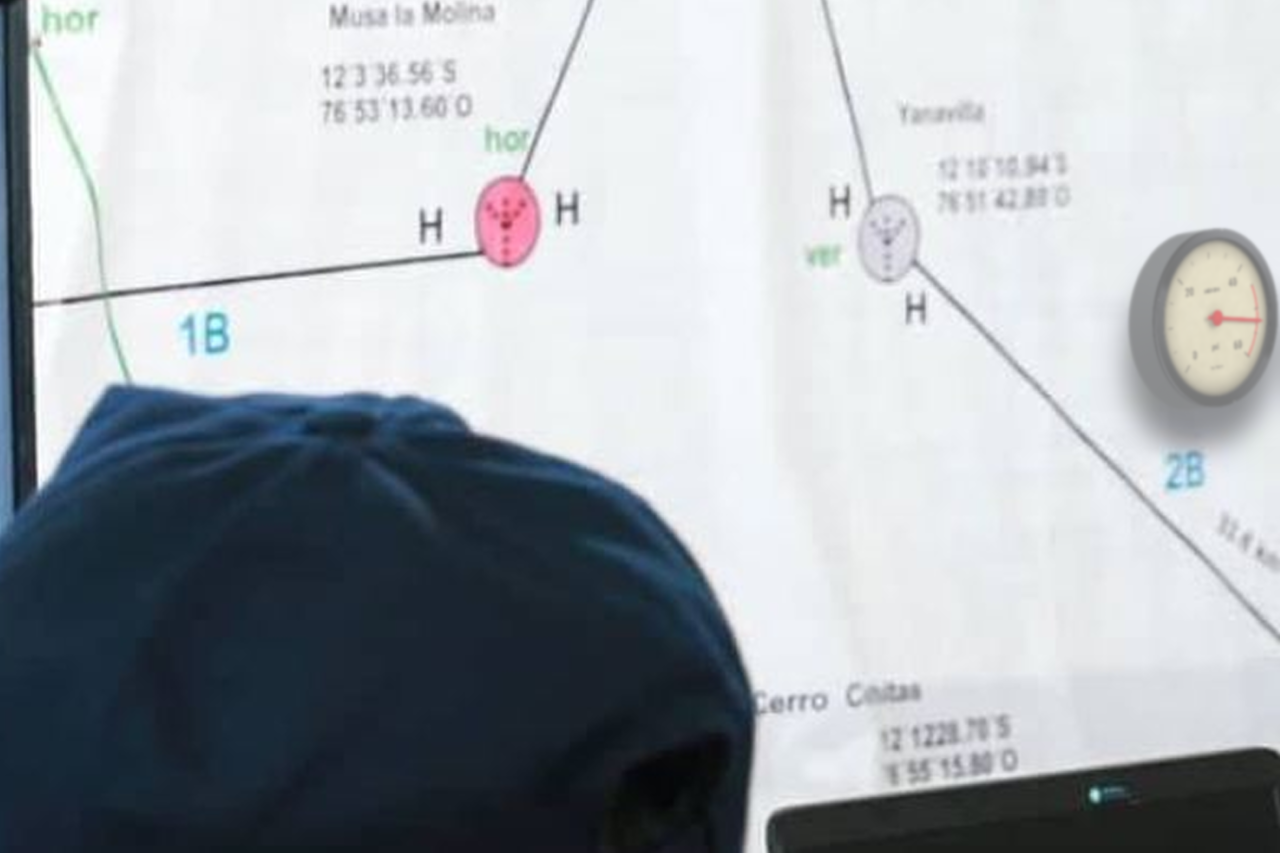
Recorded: 52.5,psi
